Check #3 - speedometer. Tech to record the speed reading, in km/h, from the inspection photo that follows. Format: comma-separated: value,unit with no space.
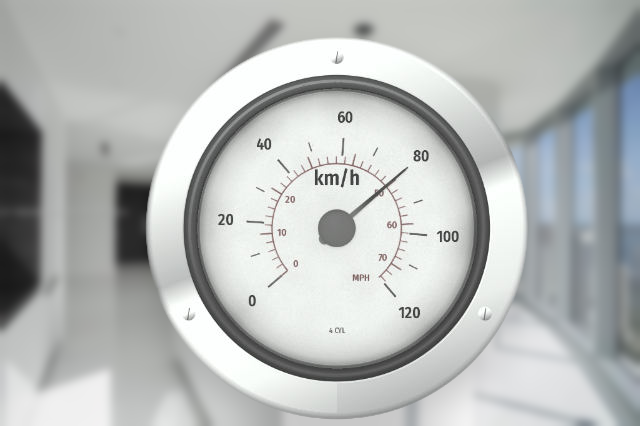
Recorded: 80,km/h
